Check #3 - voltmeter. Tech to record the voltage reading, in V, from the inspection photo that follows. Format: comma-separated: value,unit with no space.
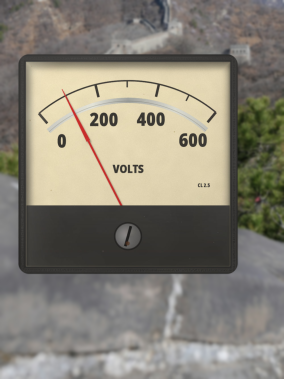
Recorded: 100,V
